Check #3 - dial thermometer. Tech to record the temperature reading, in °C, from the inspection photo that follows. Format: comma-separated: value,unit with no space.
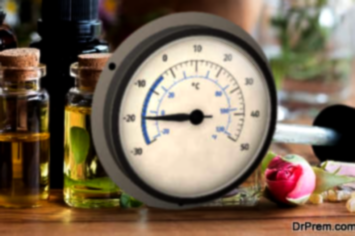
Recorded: -20,°C
